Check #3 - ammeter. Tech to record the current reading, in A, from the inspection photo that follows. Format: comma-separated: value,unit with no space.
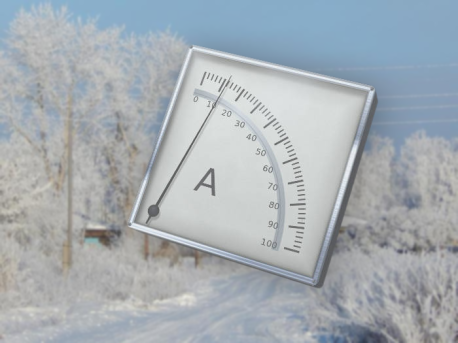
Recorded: 12,A
